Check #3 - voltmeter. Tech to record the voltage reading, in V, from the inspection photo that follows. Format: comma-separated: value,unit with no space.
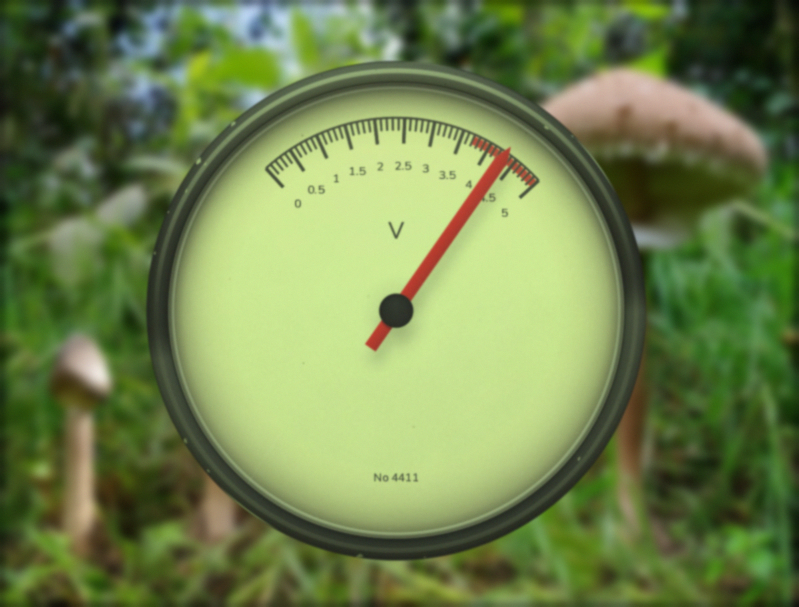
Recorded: 4.3,V
